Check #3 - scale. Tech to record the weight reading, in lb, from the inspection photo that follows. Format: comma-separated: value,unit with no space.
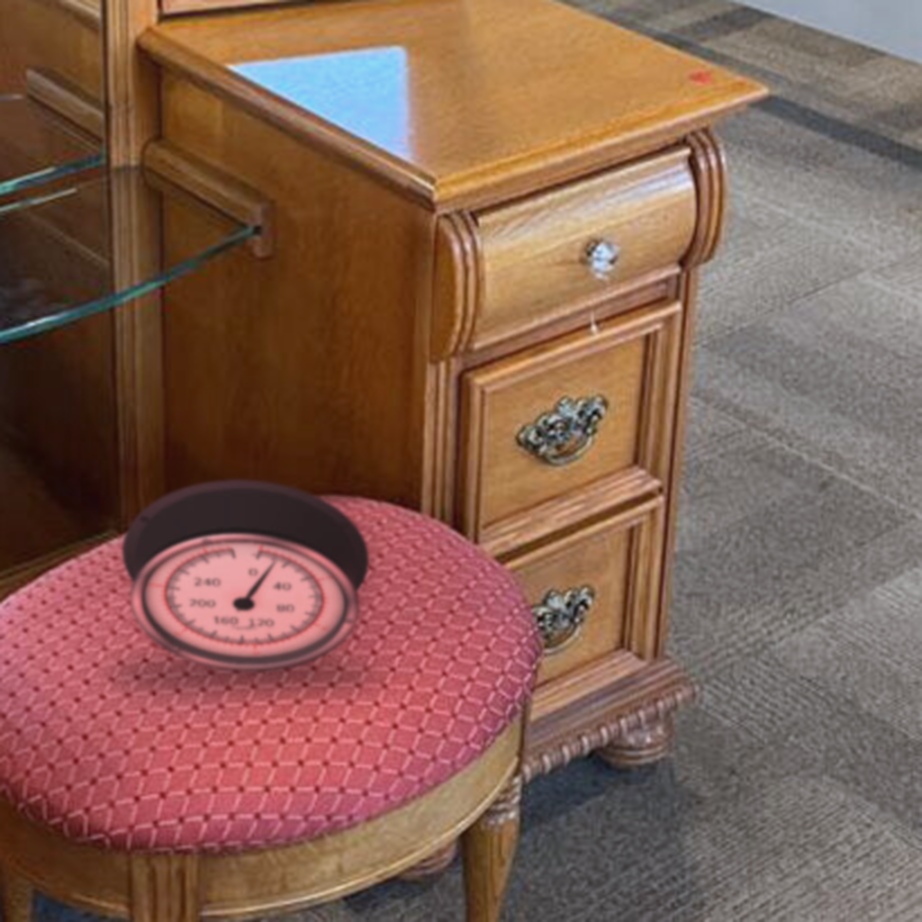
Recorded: 10,lb
